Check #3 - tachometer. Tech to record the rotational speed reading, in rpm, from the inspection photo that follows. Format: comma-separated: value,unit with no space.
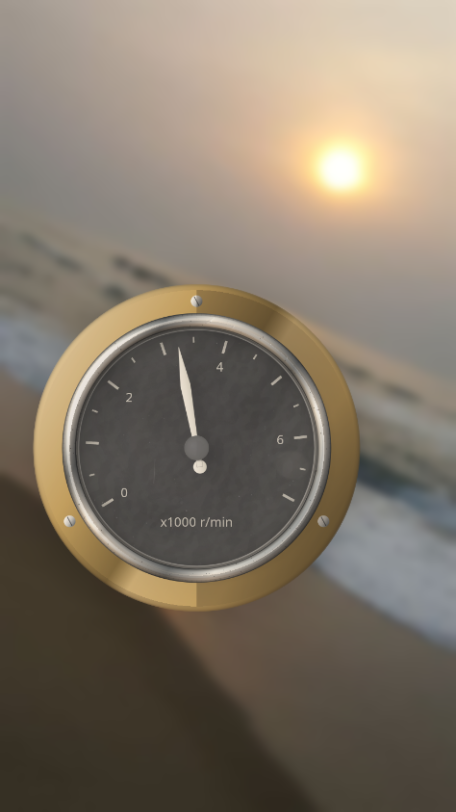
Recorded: 3250,rpm
